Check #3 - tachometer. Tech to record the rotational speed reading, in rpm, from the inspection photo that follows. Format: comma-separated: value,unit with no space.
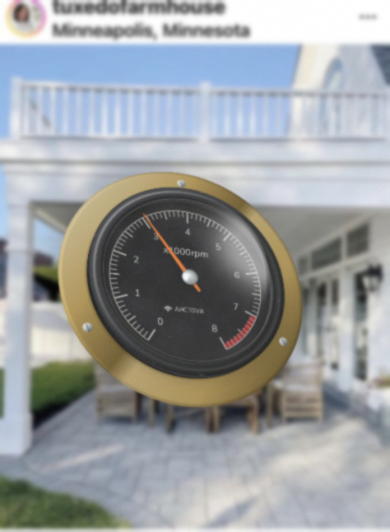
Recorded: 3000,rpm
